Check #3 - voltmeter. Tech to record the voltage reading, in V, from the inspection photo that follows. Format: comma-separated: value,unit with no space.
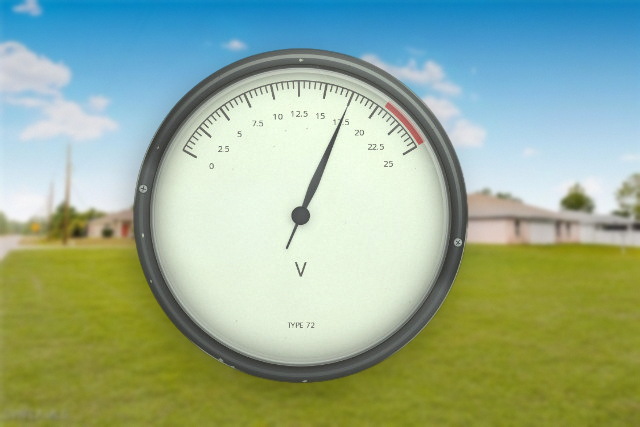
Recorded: 17.5,V
